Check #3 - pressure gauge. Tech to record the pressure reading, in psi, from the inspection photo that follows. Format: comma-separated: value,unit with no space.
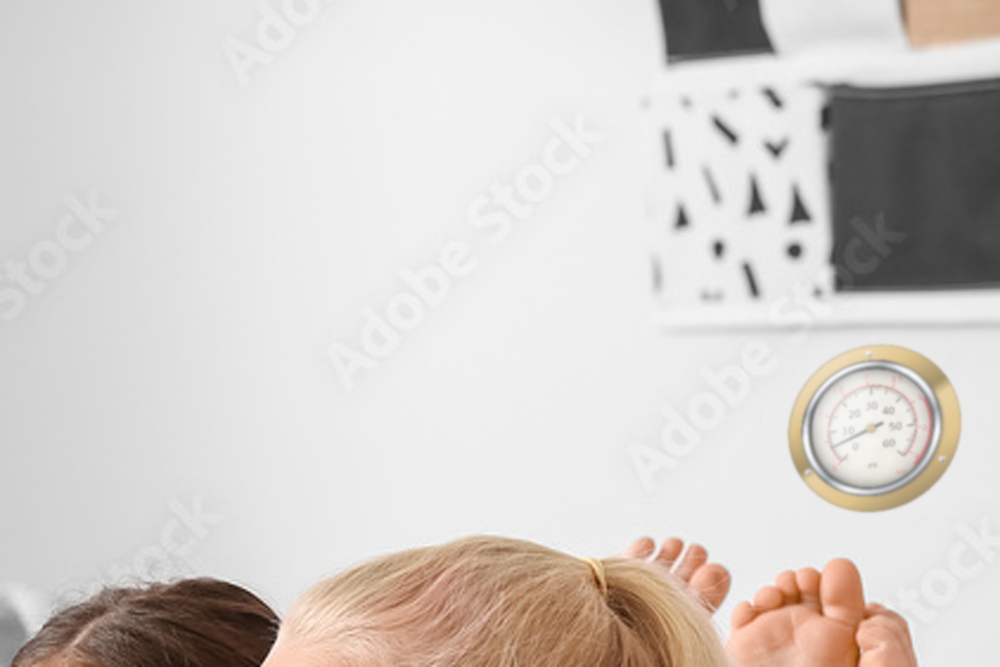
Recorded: 5,psi
